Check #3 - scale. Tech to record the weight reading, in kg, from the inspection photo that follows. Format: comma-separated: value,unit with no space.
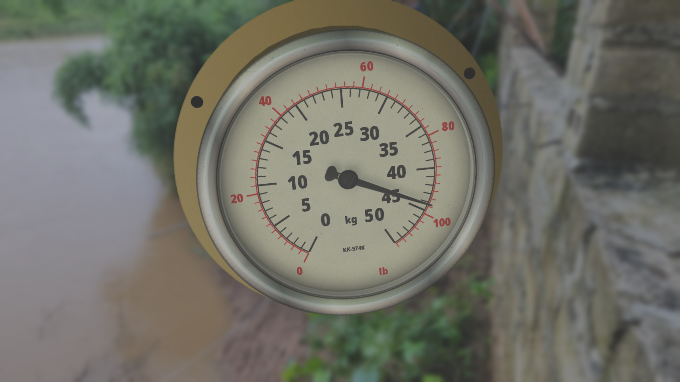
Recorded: 44,kg
